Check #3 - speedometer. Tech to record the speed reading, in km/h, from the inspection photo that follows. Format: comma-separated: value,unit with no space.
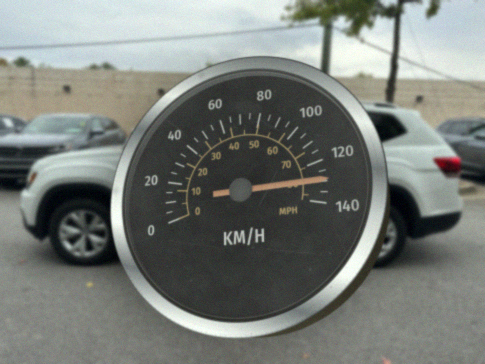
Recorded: 130,km/h
